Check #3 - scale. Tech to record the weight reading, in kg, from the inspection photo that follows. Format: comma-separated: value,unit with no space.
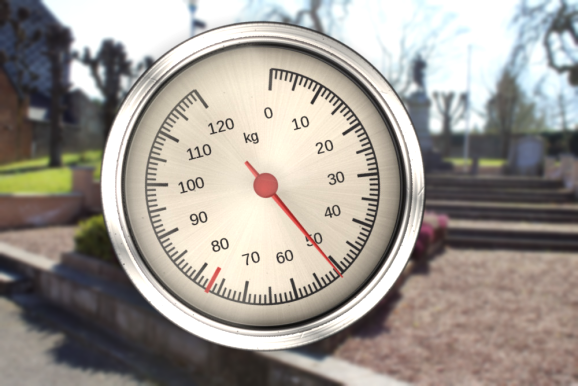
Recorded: 51,kg
